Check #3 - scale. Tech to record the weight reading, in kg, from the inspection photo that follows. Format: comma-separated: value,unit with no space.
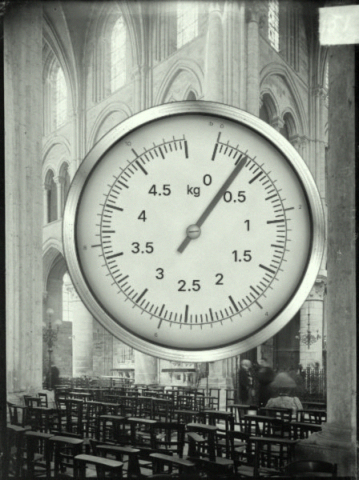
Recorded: 0.3,kg
